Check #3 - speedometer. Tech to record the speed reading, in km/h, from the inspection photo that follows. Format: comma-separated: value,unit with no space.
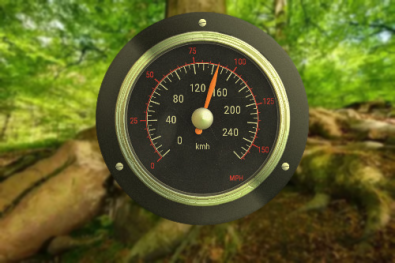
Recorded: 145,km/h
